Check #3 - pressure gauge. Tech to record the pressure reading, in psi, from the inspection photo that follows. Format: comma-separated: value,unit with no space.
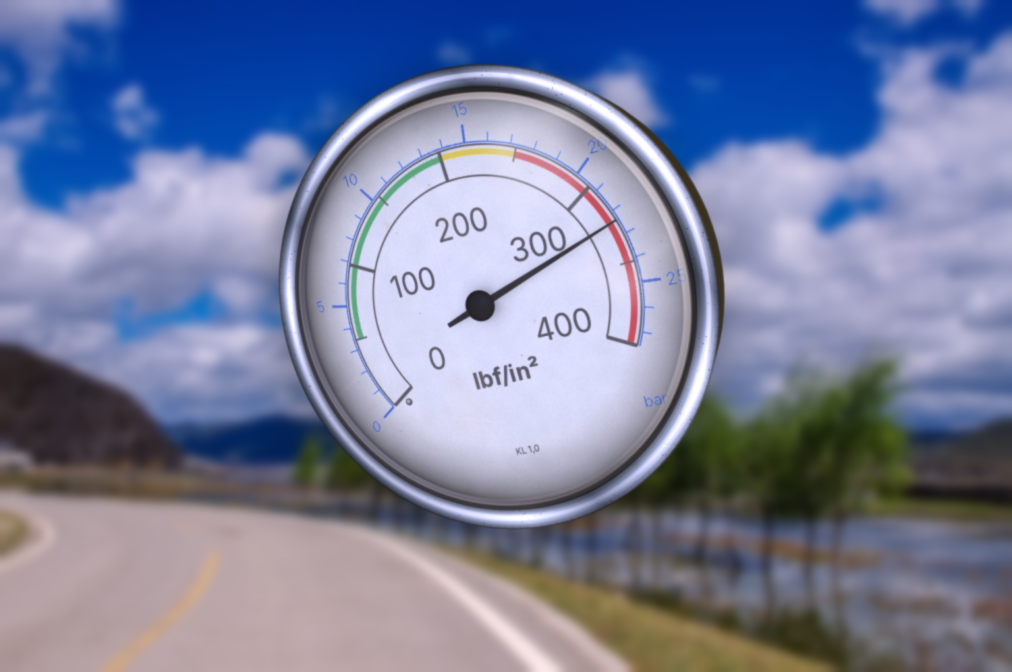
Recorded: 325,psi
